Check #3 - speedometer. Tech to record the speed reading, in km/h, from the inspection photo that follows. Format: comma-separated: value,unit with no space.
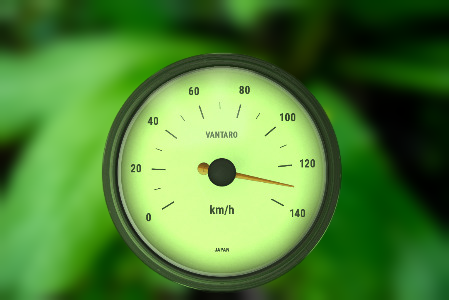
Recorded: 130,km/h
